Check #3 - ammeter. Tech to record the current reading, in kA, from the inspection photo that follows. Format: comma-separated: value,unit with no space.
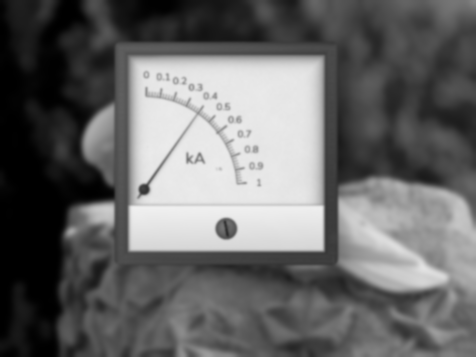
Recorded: 0.4,kA
